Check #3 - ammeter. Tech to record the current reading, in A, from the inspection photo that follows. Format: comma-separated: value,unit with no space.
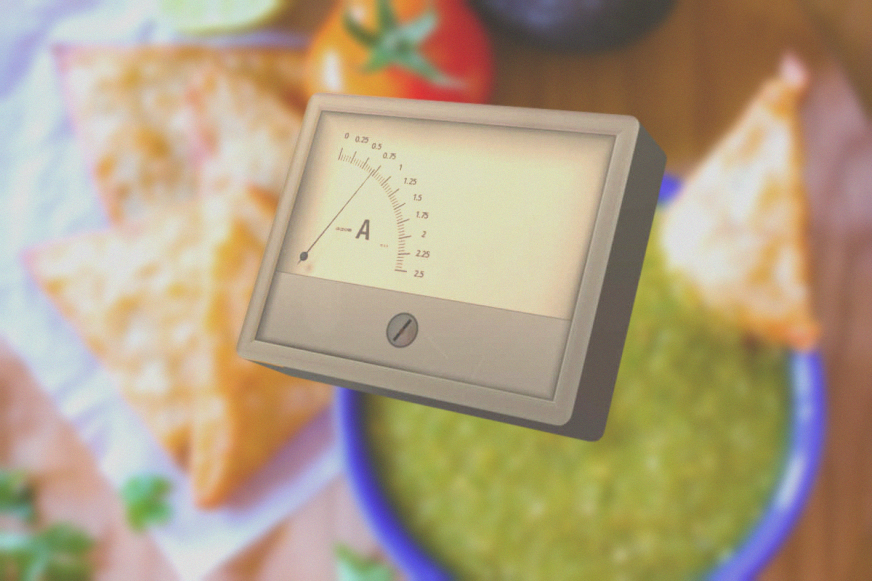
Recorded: 0.75,A
